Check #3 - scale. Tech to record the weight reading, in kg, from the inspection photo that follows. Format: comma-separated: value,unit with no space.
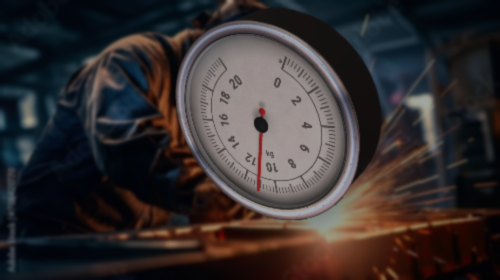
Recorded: 11,kg
